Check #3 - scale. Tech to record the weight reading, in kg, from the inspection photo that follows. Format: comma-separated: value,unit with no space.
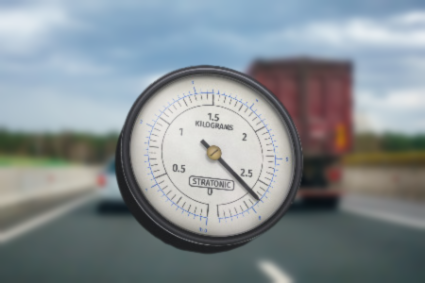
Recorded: 2.65,kg
